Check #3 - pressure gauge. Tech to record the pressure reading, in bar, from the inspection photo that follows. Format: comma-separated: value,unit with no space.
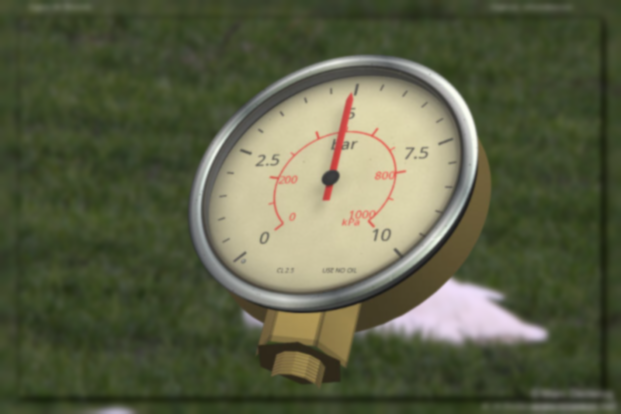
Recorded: 5,bar
